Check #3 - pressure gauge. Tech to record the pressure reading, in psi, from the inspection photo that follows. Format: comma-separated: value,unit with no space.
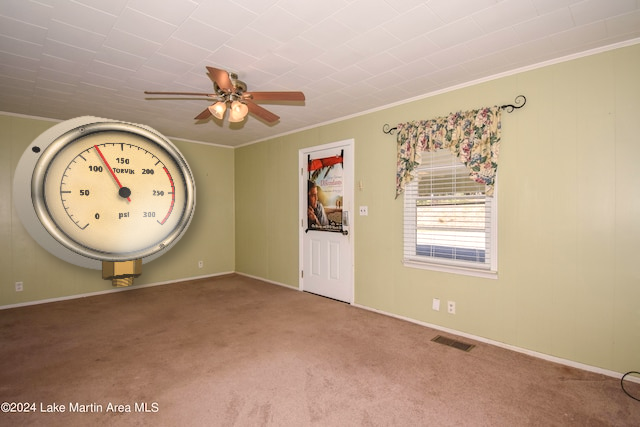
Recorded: 120,psi
